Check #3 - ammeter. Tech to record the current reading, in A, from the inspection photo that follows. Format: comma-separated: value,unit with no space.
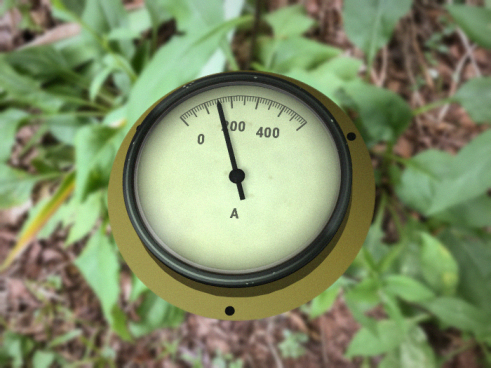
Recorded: 150,A
